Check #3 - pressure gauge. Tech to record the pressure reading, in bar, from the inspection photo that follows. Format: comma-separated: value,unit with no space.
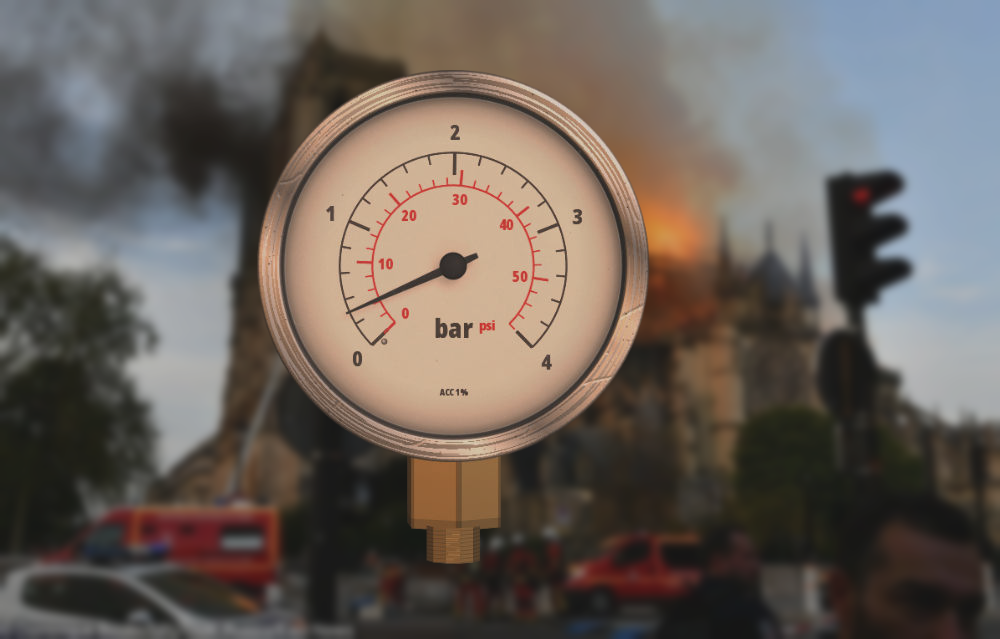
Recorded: 0.3,bar
